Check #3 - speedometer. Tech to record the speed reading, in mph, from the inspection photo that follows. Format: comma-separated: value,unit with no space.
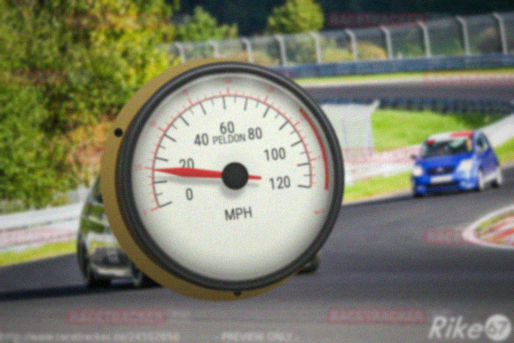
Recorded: 15,mph
